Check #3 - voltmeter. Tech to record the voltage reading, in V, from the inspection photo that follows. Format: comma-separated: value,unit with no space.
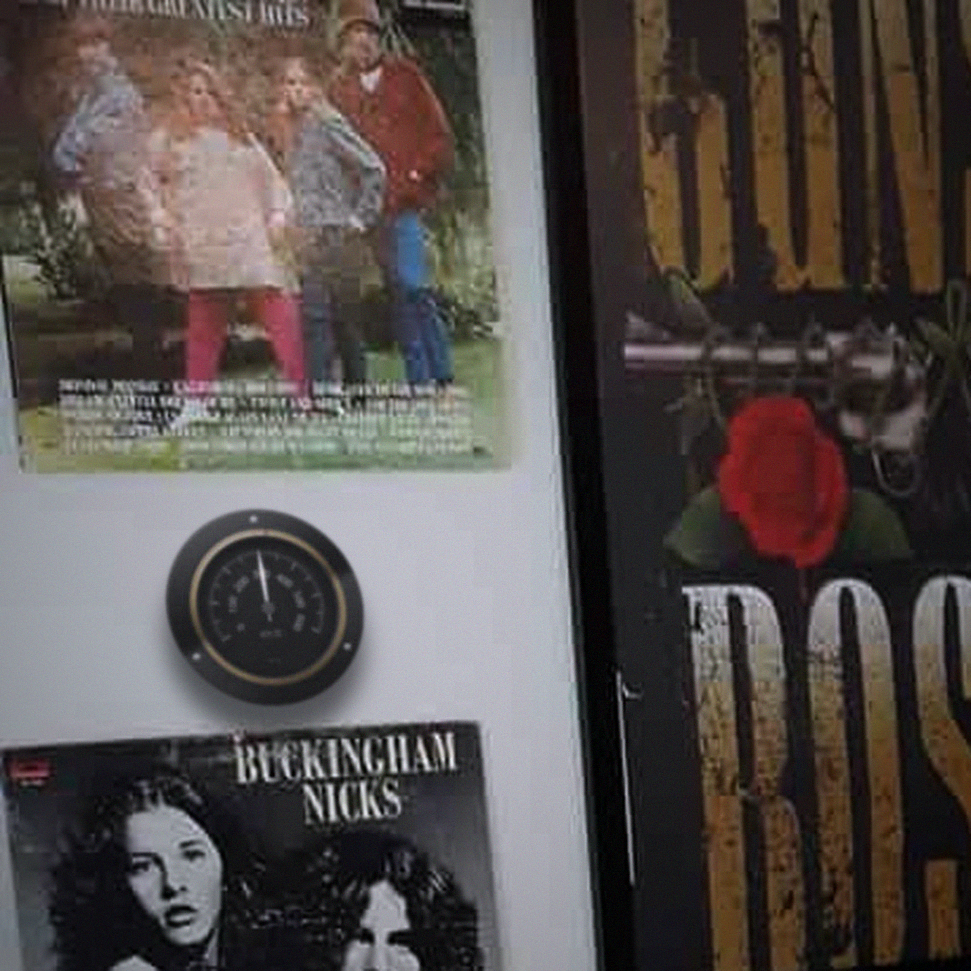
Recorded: 300,V
